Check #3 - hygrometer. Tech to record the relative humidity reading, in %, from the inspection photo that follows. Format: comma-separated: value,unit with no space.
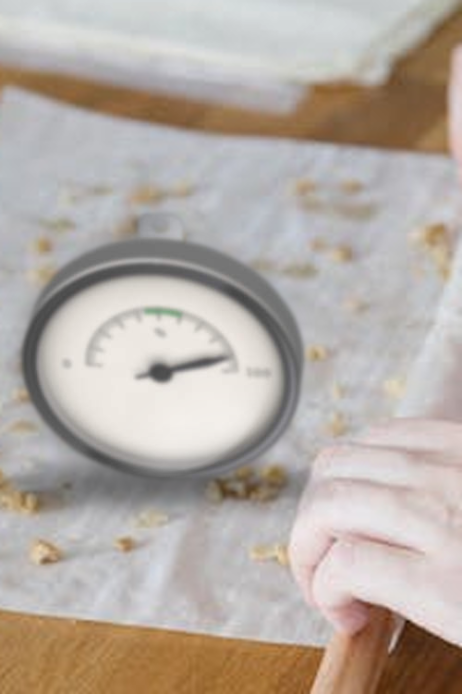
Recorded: 90,%
